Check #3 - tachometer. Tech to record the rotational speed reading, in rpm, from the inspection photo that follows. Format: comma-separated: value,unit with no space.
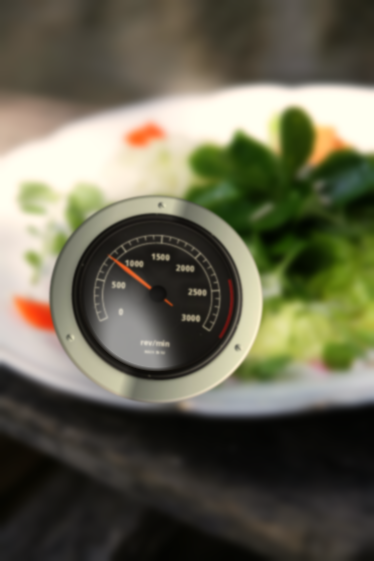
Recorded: 800,rpm
